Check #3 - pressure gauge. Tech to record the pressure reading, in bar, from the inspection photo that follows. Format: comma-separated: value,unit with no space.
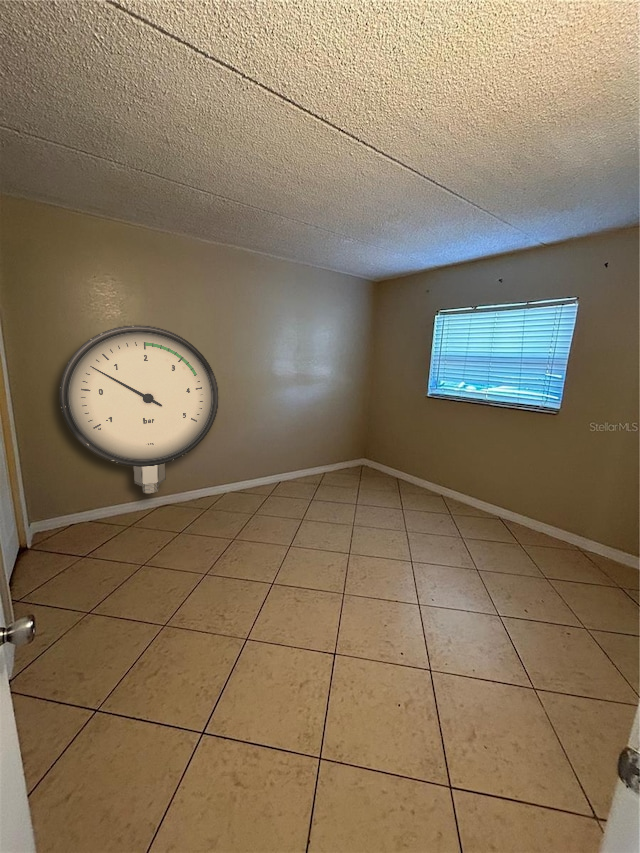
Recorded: 0.6,bar
